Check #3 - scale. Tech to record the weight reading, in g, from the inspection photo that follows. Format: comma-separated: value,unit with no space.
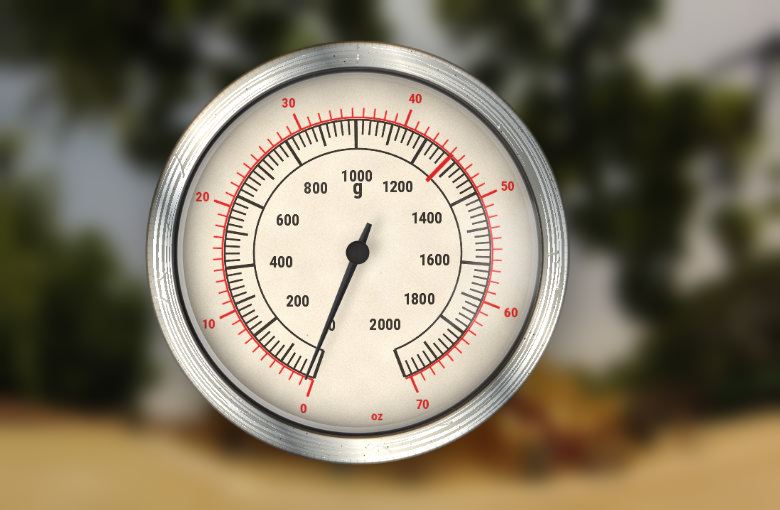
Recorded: 20,g
